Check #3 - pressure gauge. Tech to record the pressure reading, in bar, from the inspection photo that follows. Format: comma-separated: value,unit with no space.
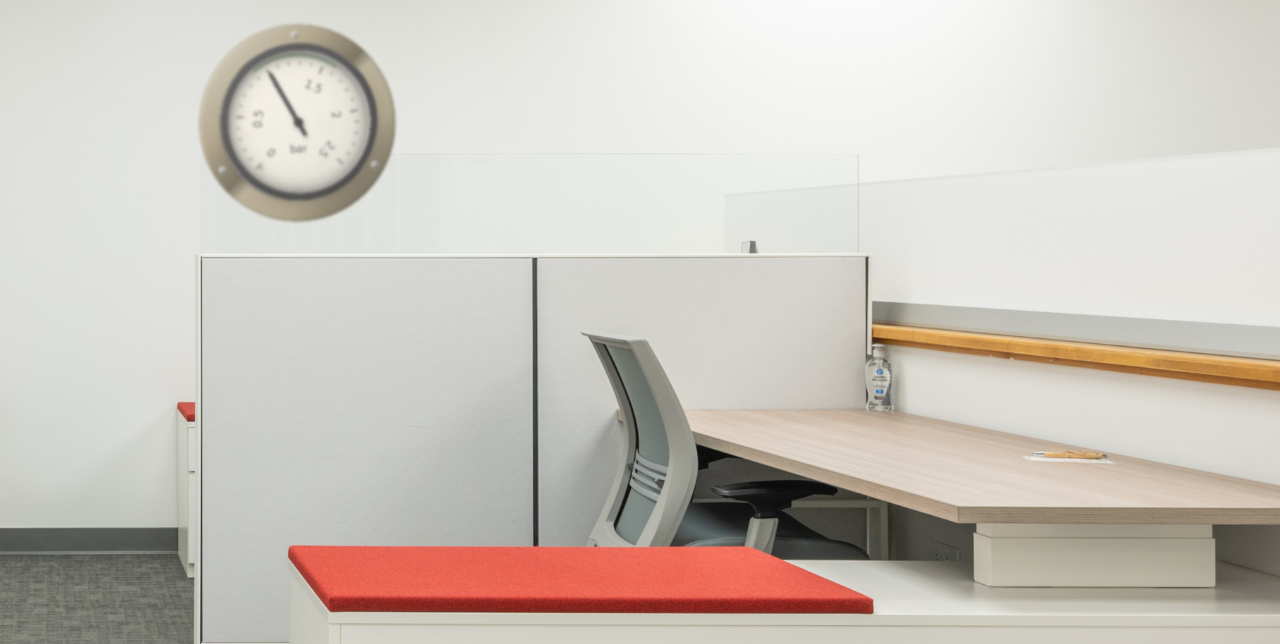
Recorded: 1,bar
